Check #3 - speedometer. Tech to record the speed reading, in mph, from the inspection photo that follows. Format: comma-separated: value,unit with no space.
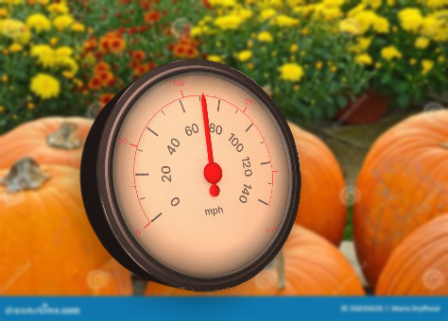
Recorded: 70,mph
